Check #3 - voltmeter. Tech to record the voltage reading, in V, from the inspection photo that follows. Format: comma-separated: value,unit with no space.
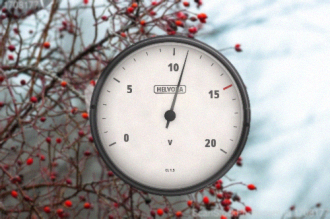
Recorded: 11,V
